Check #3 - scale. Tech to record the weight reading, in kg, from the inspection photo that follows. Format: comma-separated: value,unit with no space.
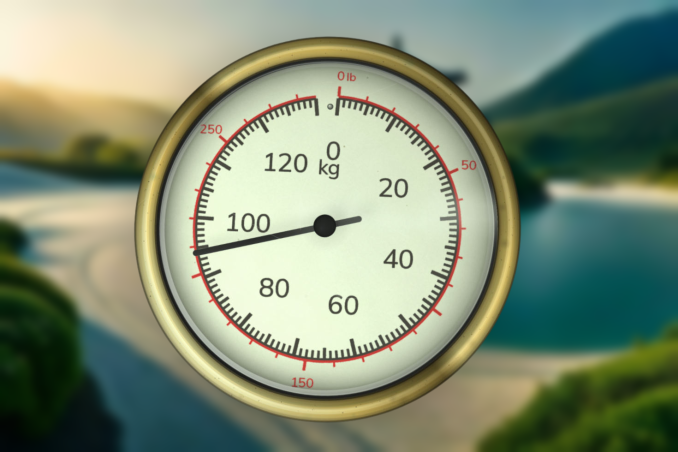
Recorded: 94,kg
